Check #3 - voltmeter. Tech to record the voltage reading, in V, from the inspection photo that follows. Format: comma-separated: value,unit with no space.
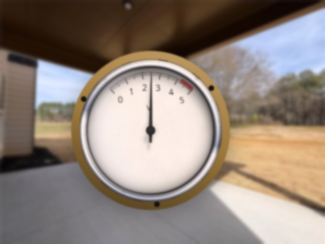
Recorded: 2.5,V
